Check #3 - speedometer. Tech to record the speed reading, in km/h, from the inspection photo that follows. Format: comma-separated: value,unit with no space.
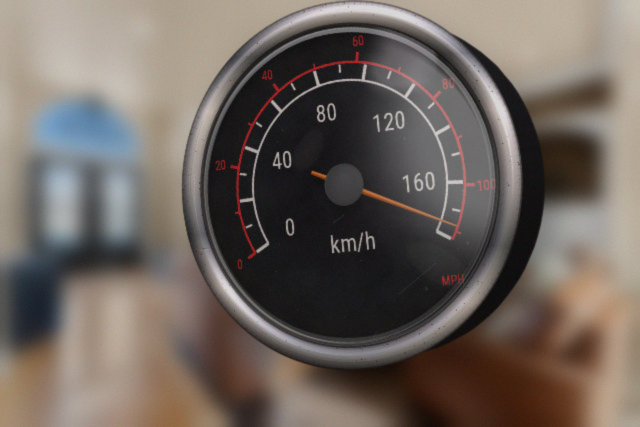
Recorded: 175,km/h
